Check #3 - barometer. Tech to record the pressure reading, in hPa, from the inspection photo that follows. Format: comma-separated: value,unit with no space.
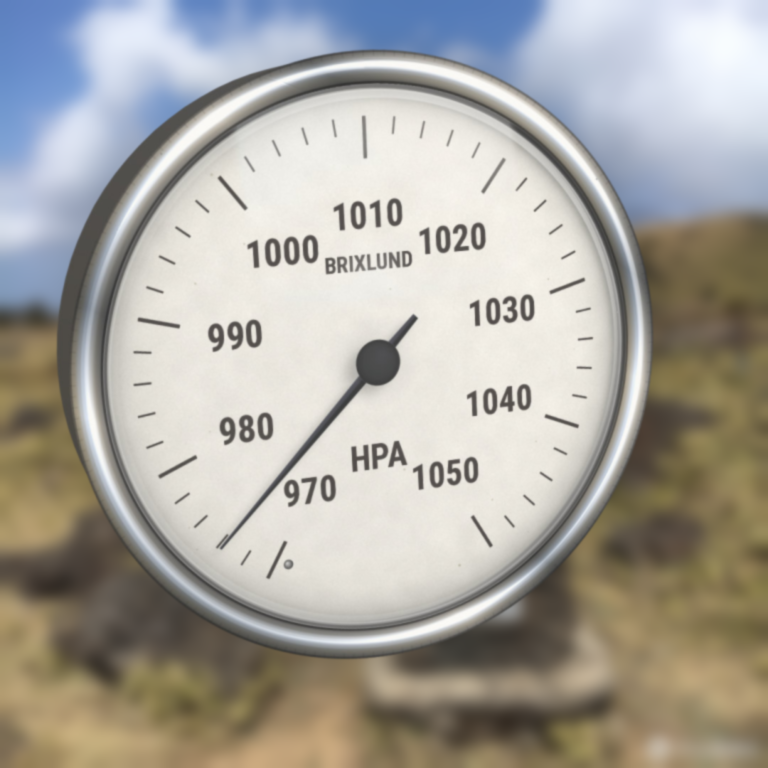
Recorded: 974,hPa
